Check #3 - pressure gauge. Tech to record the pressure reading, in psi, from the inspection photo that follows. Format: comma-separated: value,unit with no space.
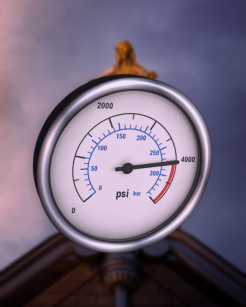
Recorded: 4000,psi
